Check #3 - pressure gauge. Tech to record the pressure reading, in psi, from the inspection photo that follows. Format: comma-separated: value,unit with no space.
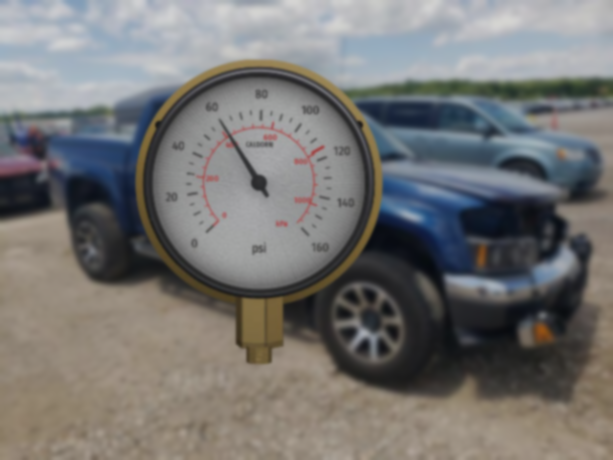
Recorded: 60,psi
